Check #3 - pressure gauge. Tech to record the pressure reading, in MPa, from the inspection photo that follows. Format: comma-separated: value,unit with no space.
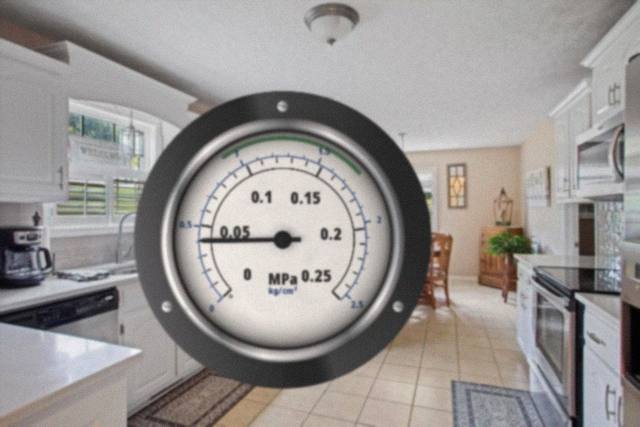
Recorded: 0.04,MPa
